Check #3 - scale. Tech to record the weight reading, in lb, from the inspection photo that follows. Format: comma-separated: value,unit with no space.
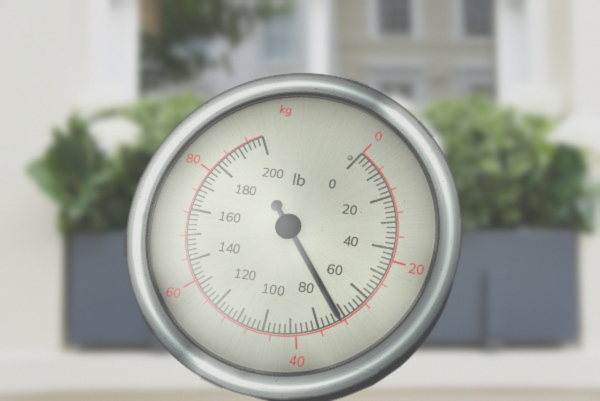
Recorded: 72,lb
